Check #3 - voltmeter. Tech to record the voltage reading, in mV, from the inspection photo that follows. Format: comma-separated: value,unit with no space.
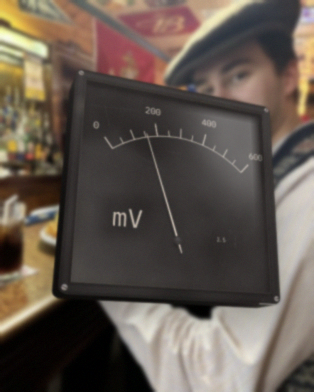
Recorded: 150,mV
